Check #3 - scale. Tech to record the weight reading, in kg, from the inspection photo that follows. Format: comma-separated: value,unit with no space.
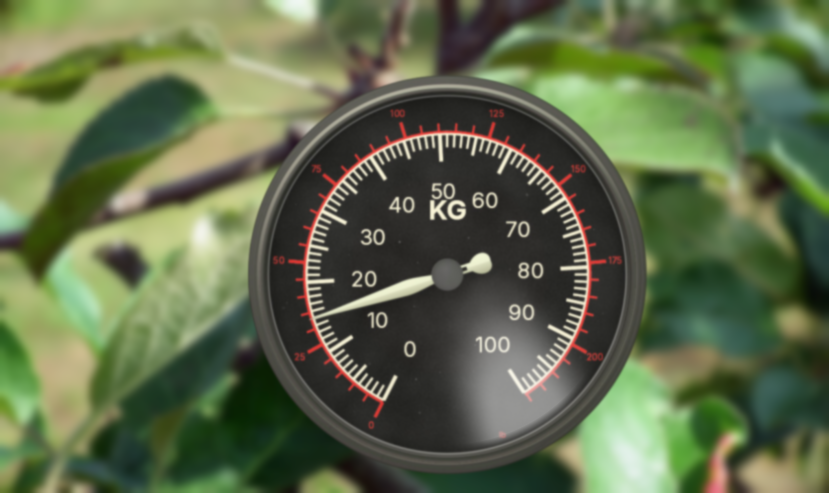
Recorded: 15,kg
